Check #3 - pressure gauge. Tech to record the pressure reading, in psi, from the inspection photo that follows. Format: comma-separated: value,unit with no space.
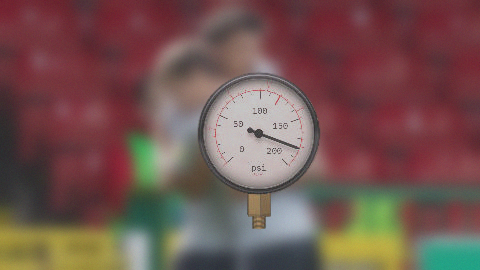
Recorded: 180,psi
